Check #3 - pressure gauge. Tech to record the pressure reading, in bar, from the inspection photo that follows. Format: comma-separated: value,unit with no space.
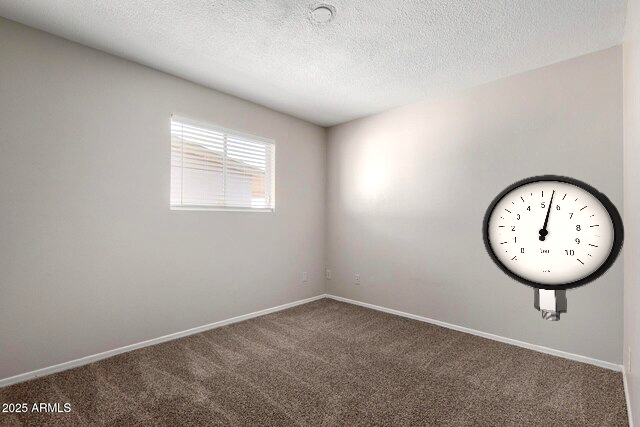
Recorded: 5.5,bar
